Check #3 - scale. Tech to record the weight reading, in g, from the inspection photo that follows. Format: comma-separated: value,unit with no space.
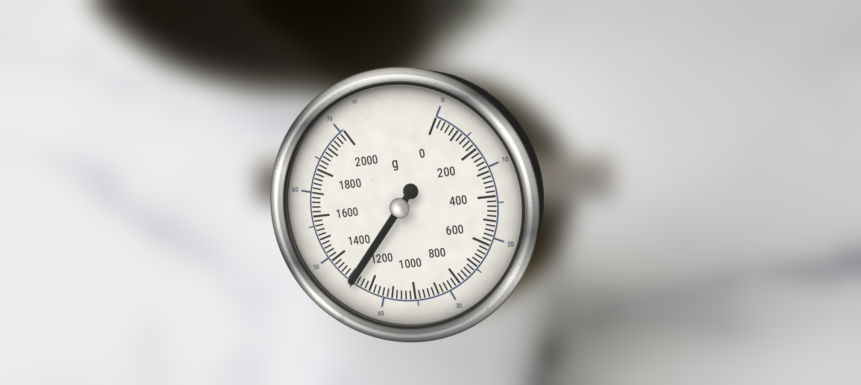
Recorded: 1280,g
